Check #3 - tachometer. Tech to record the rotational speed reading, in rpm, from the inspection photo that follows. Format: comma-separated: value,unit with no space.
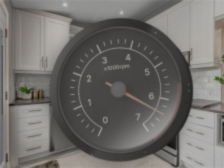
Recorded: 6400,rpm
